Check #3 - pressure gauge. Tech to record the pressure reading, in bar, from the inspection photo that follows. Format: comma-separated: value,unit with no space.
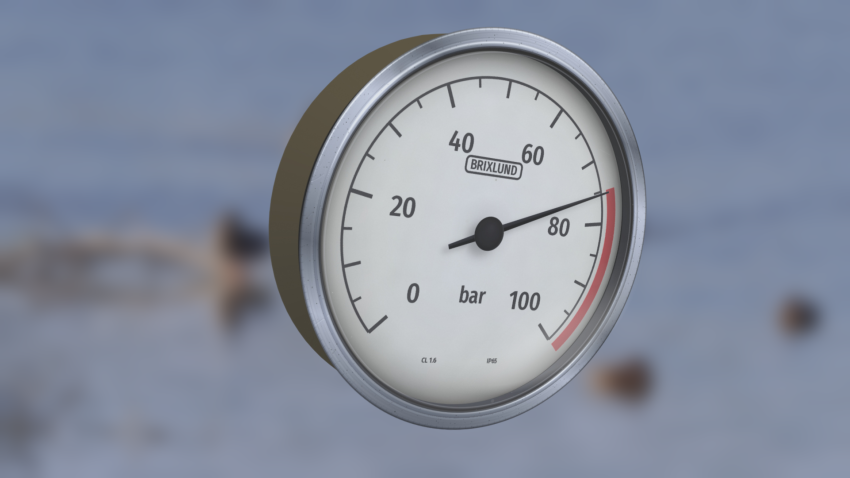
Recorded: 75,bar
